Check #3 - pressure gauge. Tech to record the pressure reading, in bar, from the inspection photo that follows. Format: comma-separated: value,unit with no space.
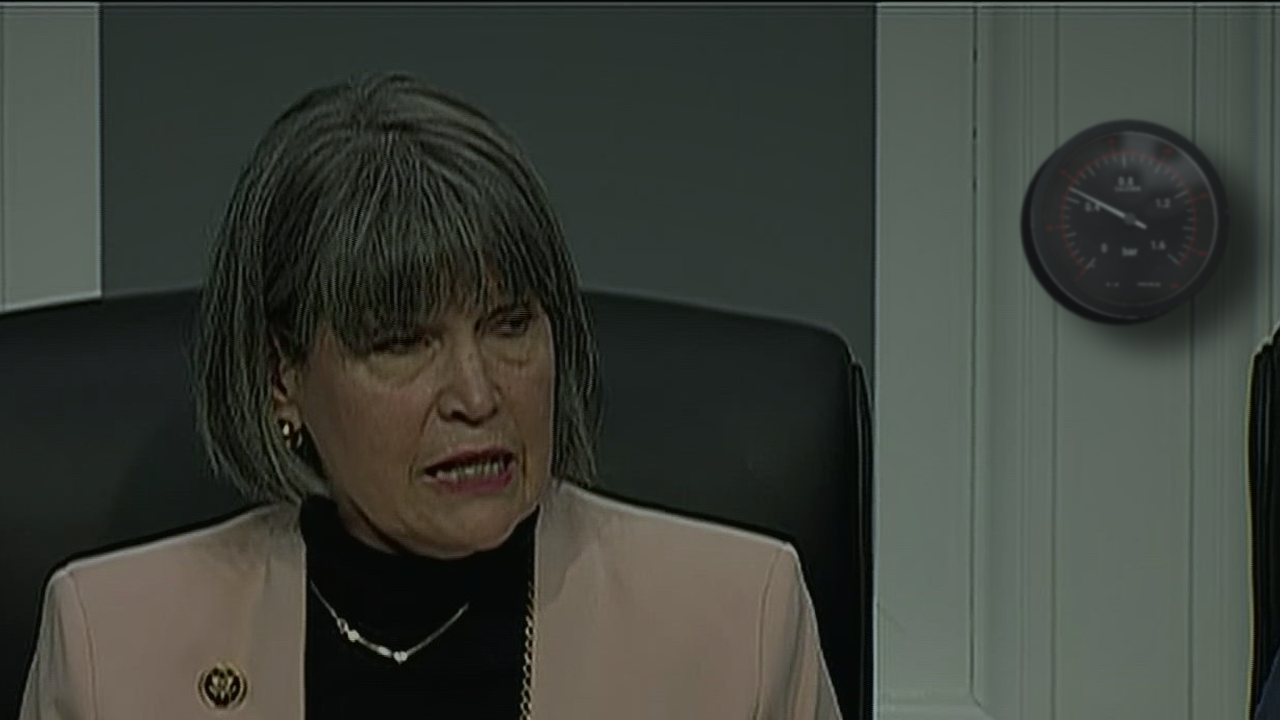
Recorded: 0.45,bar
